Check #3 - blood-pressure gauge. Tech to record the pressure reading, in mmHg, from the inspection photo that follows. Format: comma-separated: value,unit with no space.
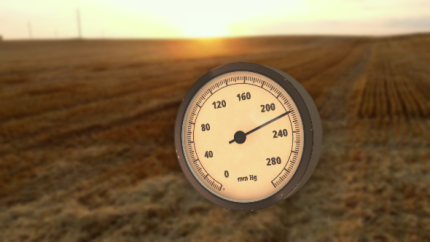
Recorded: 220,mmHg
